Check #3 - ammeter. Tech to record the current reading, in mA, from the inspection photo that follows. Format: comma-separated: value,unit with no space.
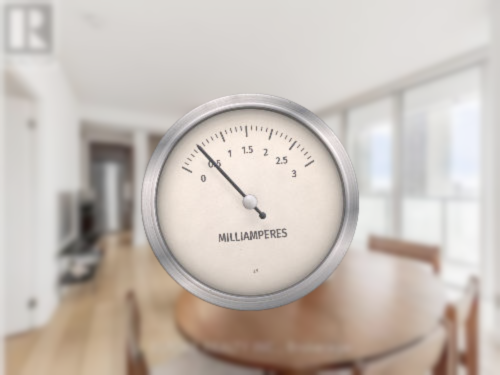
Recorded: 0.5,mA
